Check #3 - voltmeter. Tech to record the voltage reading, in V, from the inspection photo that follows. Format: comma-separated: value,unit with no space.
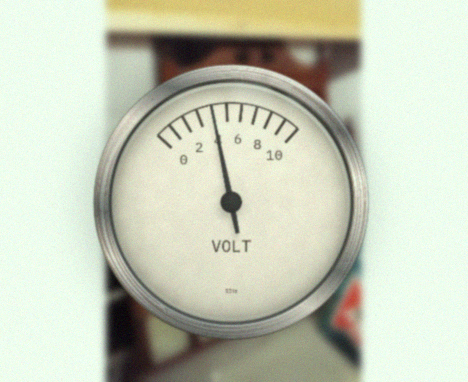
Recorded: 4,V
